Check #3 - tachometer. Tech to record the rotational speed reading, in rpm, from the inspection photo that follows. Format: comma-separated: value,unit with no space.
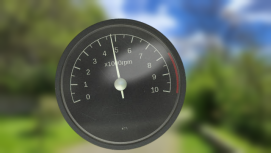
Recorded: 4750,rpm
